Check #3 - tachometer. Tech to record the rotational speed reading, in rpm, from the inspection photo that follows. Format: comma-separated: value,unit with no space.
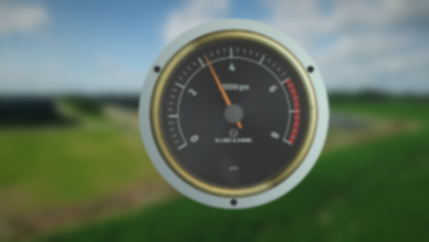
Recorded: 3200,rpm
